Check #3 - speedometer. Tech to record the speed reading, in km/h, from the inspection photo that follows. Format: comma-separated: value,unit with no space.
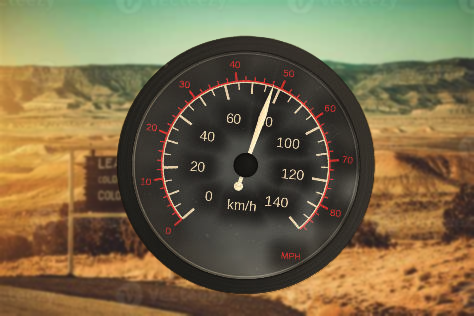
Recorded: 77.5,km/h
